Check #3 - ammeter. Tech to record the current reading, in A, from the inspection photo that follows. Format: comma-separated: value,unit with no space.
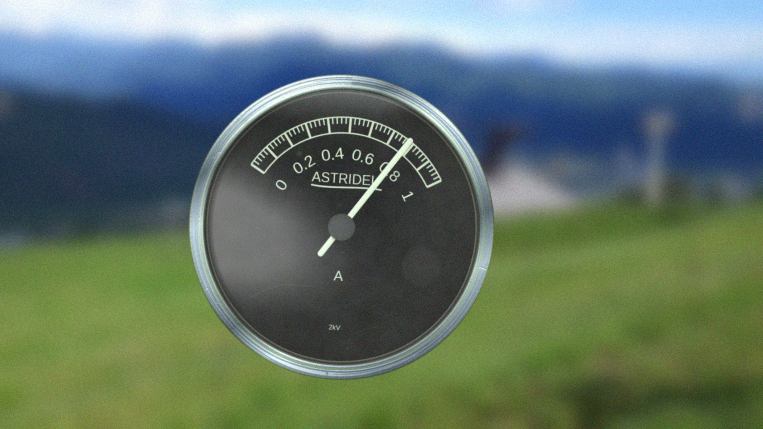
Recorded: 0.78,A
